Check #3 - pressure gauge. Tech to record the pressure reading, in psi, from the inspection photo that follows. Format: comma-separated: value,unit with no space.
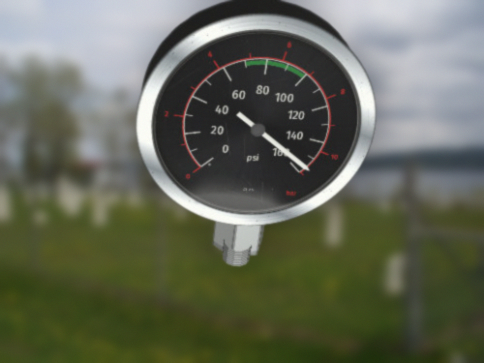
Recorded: 155,psi
